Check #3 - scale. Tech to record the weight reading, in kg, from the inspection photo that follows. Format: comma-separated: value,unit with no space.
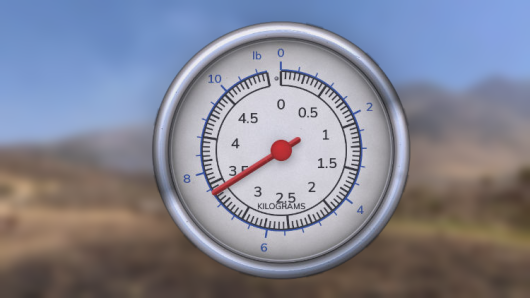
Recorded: 3.4,kg
